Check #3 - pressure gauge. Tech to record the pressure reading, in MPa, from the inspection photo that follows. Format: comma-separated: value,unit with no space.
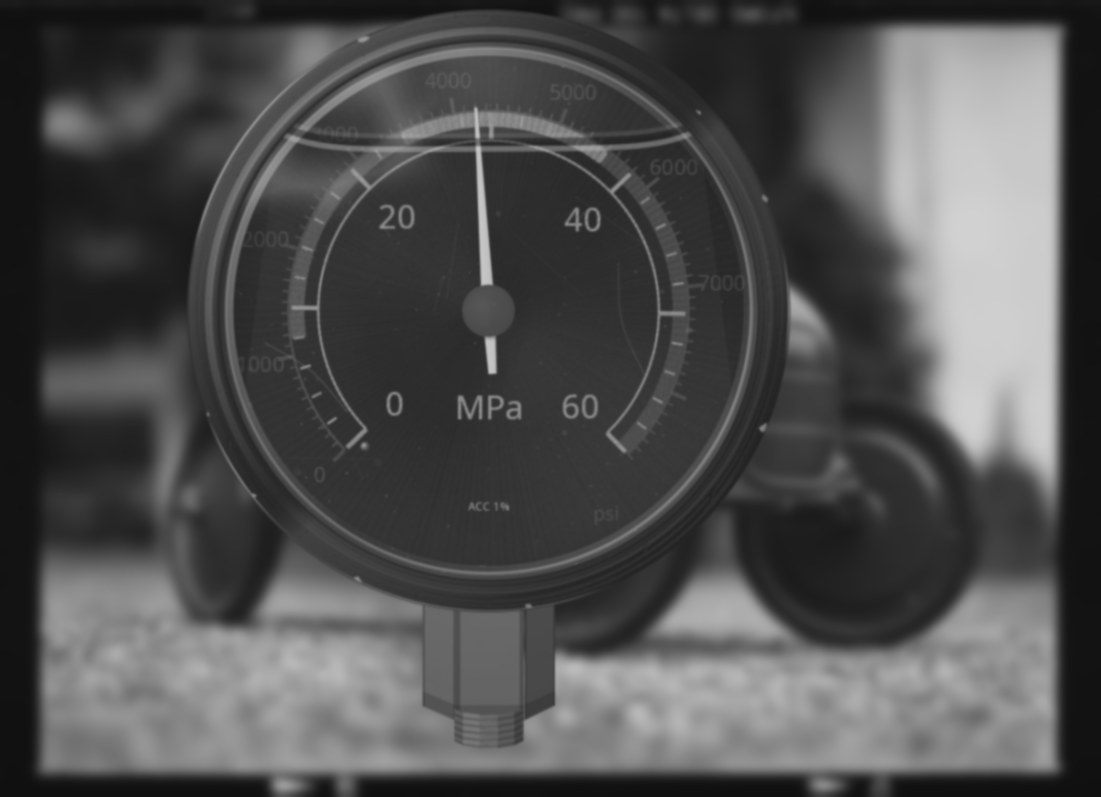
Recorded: 29,MPa
